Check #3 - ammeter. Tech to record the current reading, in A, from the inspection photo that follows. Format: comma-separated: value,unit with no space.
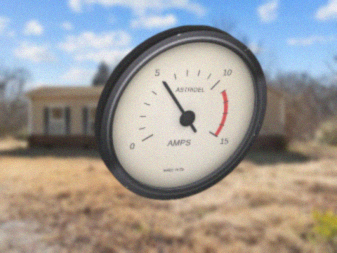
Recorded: 5,A
